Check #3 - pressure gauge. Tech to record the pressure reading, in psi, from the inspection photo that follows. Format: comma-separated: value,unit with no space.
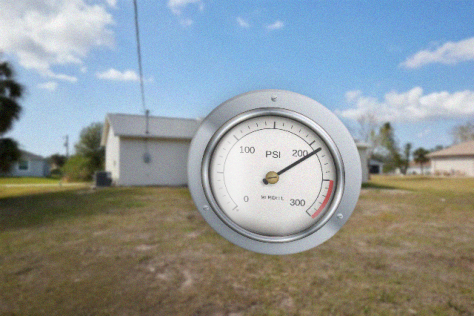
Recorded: 210,psi
